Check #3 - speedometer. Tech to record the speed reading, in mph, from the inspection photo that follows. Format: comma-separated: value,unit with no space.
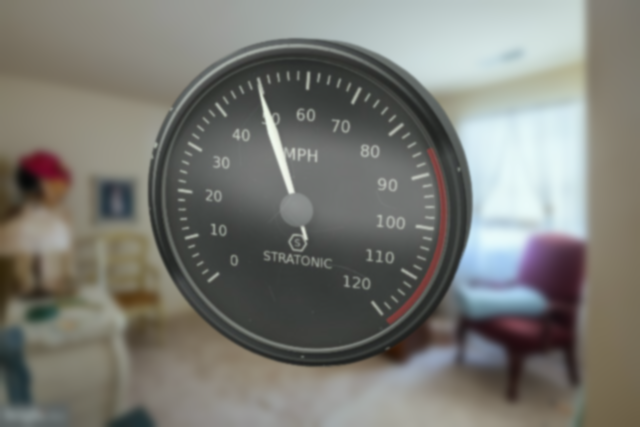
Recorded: 50,mph
